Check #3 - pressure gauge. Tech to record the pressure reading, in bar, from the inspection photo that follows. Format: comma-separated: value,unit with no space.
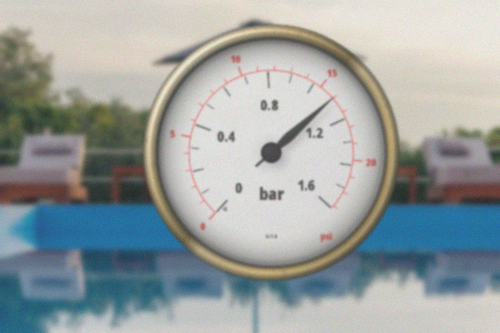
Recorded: 1.1,bar
